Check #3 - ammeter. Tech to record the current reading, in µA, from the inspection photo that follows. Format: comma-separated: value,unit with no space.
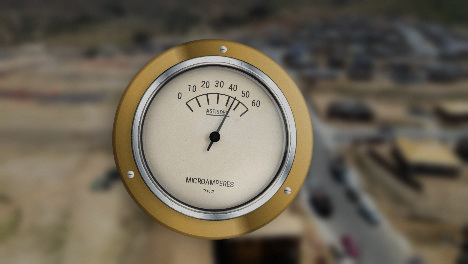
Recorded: 45,µA
